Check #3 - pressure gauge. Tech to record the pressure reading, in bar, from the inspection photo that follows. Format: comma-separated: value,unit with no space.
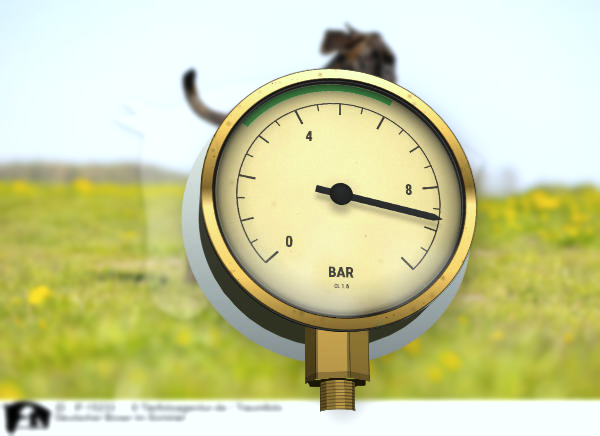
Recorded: 8.75,bar
